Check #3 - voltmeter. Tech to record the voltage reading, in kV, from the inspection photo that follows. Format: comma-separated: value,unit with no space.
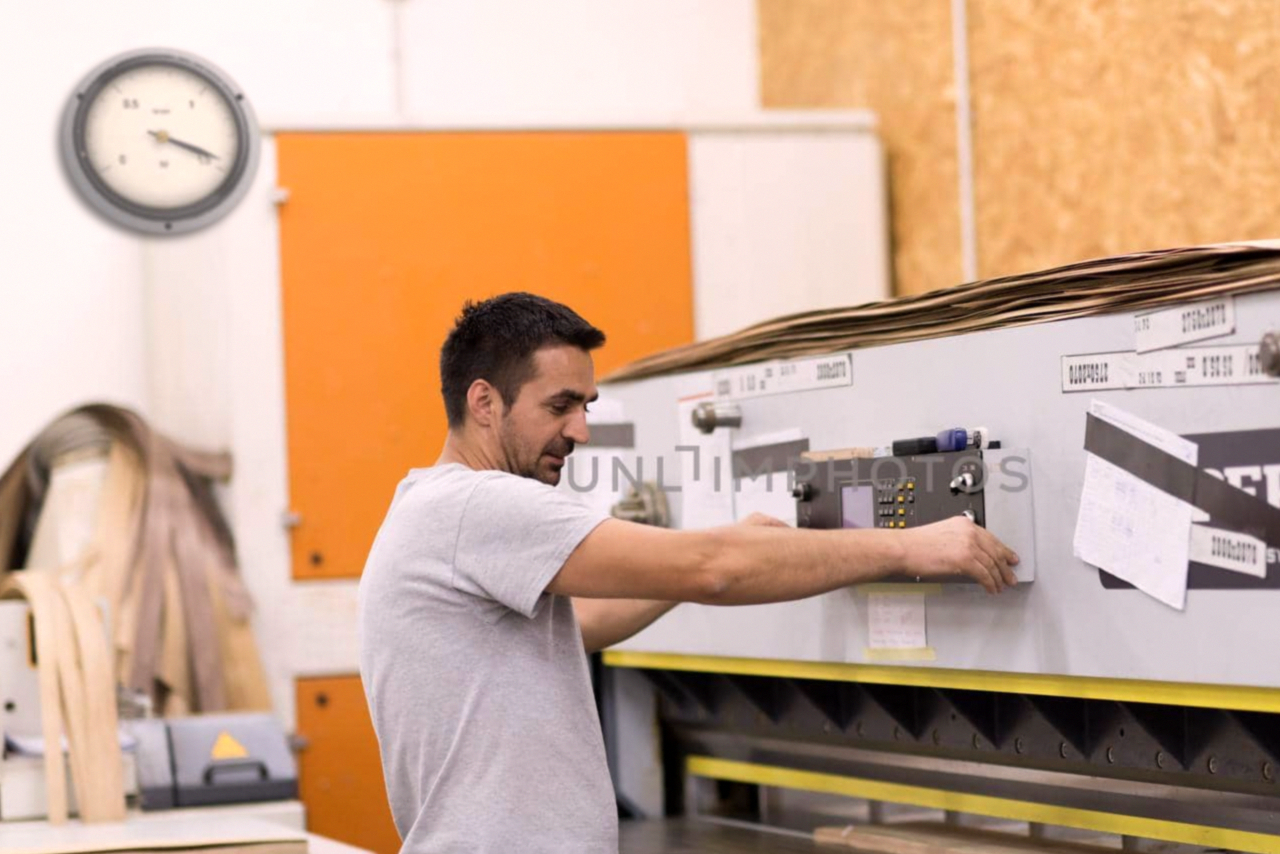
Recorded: 1.45,kV
